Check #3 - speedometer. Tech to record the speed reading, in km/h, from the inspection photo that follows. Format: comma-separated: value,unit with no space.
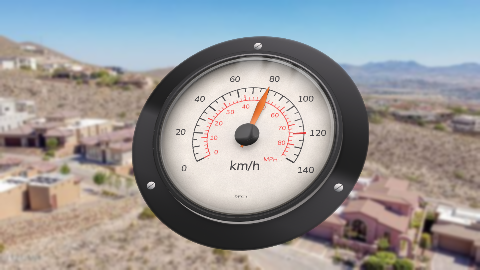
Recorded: 80,km/h
